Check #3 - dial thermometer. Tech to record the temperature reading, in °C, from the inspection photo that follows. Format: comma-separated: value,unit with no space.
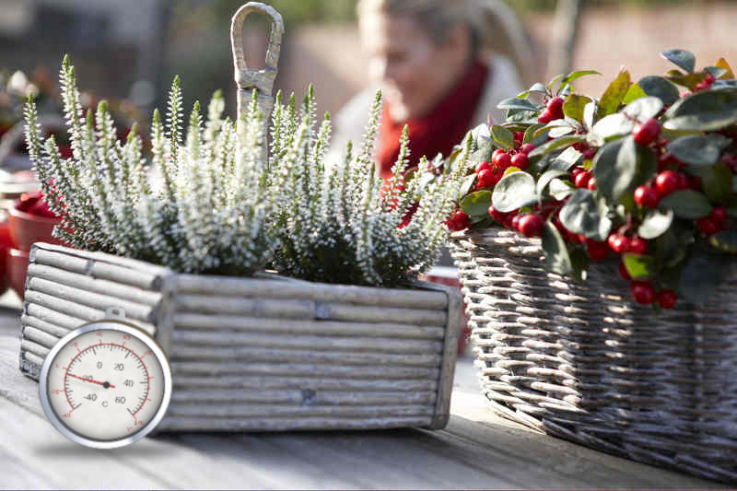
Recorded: -20,°C
